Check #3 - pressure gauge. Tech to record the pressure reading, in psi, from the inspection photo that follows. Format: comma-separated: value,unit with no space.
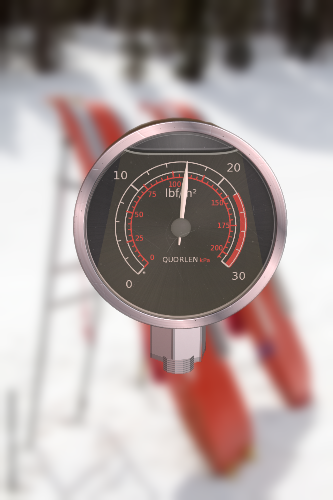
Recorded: 16,psi
